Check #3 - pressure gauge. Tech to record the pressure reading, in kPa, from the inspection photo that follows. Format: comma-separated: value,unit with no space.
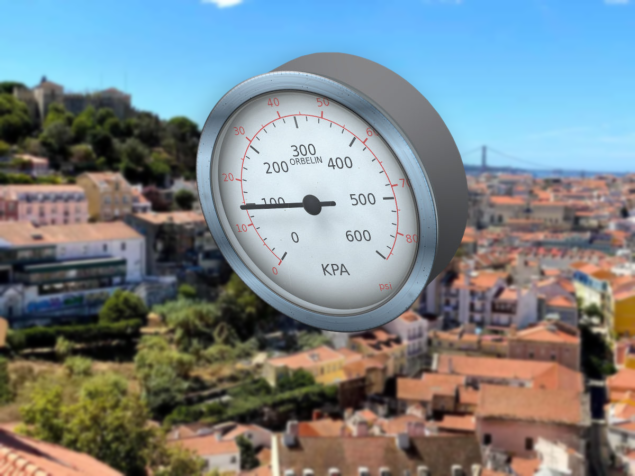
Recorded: 100,kPa
